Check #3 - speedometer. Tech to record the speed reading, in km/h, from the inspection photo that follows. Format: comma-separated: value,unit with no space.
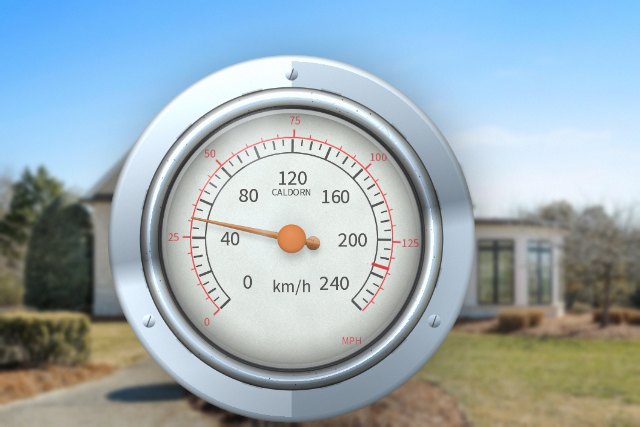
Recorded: 50,km/h
